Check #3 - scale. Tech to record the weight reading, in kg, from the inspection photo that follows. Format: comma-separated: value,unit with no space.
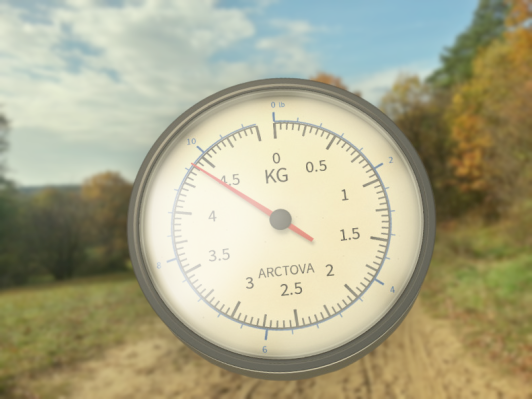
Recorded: 4.4,kg
